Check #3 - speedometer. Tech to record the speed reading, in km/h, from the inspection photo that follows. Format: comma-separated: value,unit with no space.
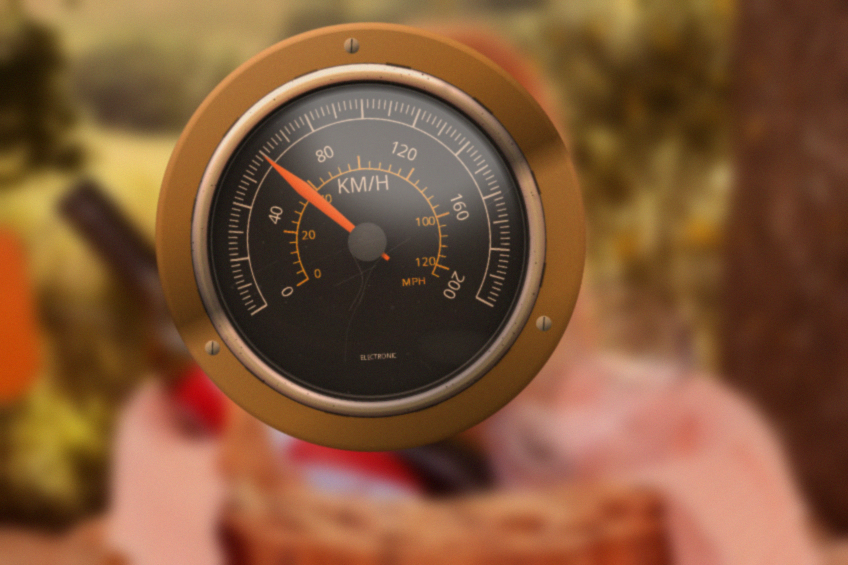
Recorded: 60,km/h
